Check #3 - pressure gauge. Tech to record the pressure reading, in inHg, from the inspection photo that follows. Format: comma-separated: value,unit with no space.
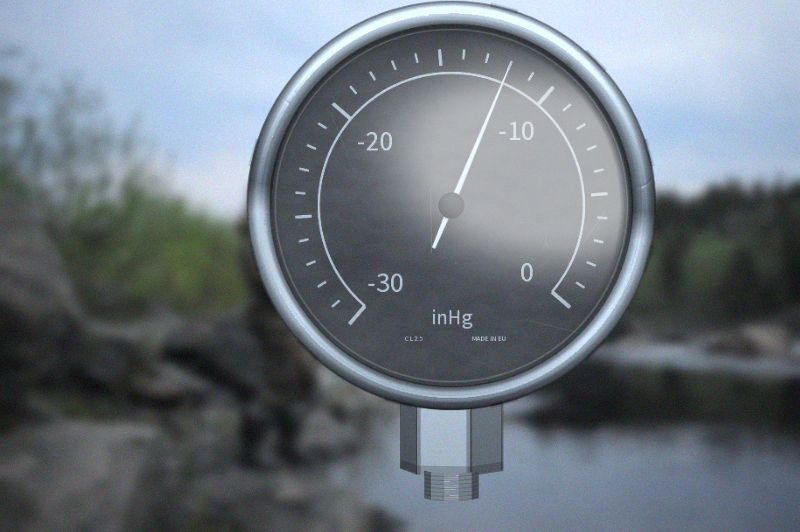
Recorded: -12,inHg
